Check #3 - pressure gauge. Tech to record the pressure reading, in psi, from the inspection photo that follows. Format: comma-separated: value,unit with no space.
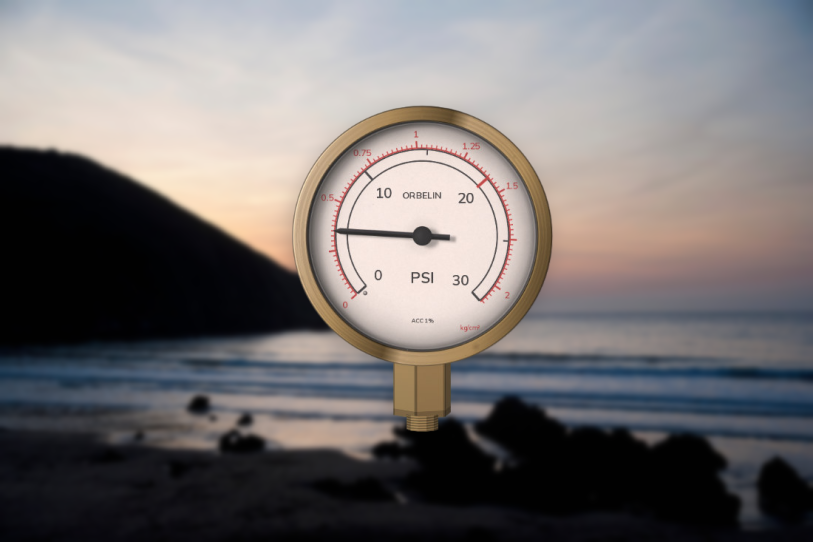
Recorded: 5,psi
